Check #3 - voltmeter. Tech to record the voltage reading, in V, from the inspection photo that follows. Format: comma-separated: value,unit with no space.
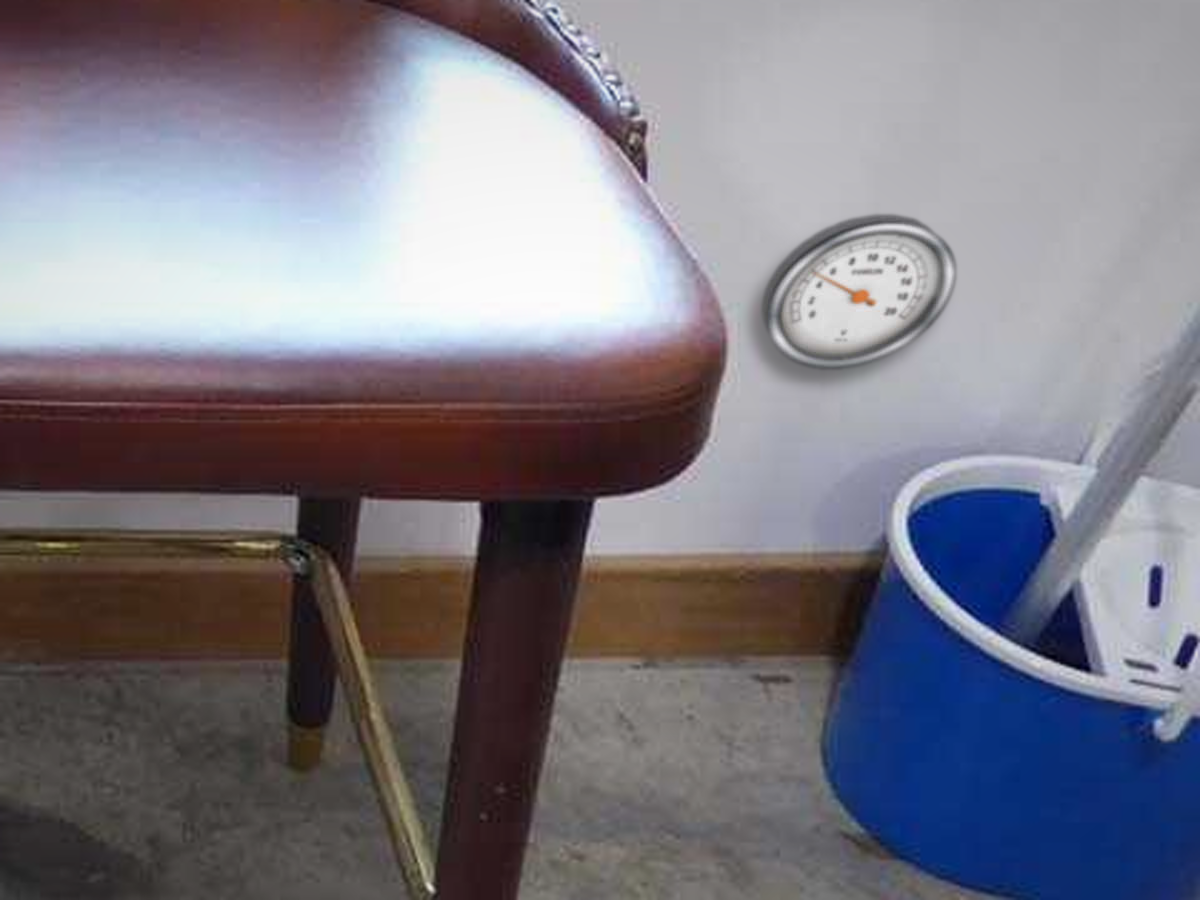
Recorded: 5,V
